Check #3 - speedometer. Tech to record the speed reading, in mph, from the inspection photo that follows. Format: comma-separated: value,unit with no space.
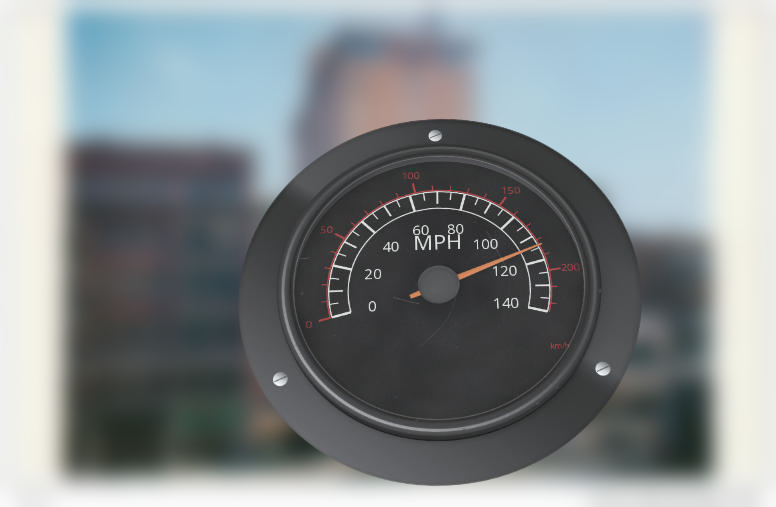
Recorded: 115,mph
